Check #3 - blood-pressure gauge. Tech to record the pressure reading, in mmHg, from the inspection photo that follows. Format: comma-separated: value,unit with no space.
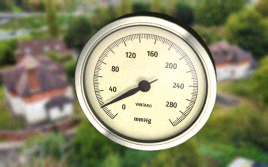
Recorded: 20,mmHg
